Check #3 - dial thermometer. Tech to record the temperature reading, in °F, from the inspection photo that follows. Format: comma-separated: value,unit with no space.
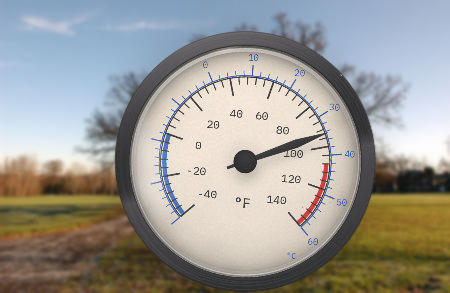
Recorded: 94,°F
